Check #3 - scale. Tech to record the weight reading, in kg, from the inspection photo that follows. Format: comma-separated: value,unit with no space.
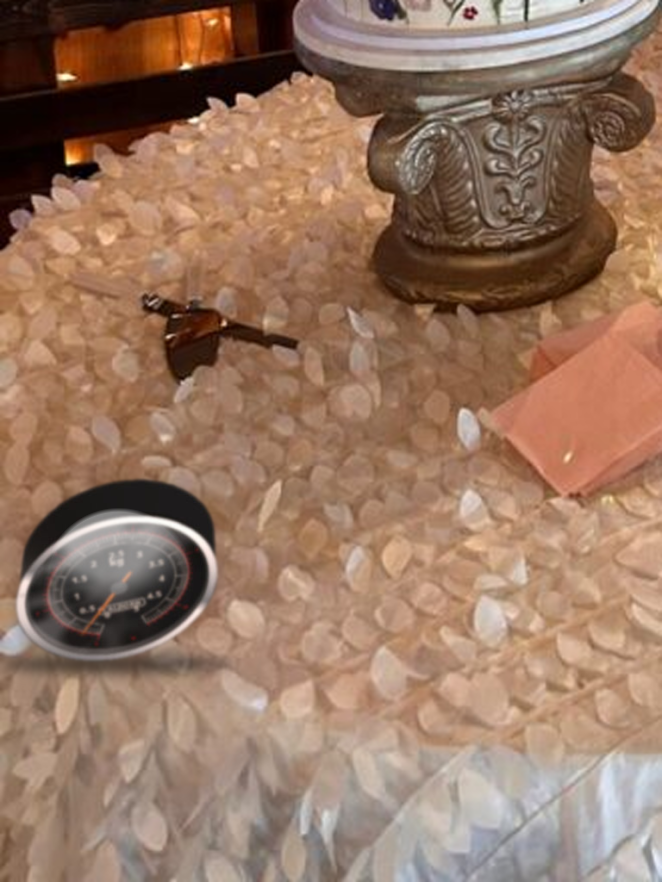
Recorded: 0.25,kg
